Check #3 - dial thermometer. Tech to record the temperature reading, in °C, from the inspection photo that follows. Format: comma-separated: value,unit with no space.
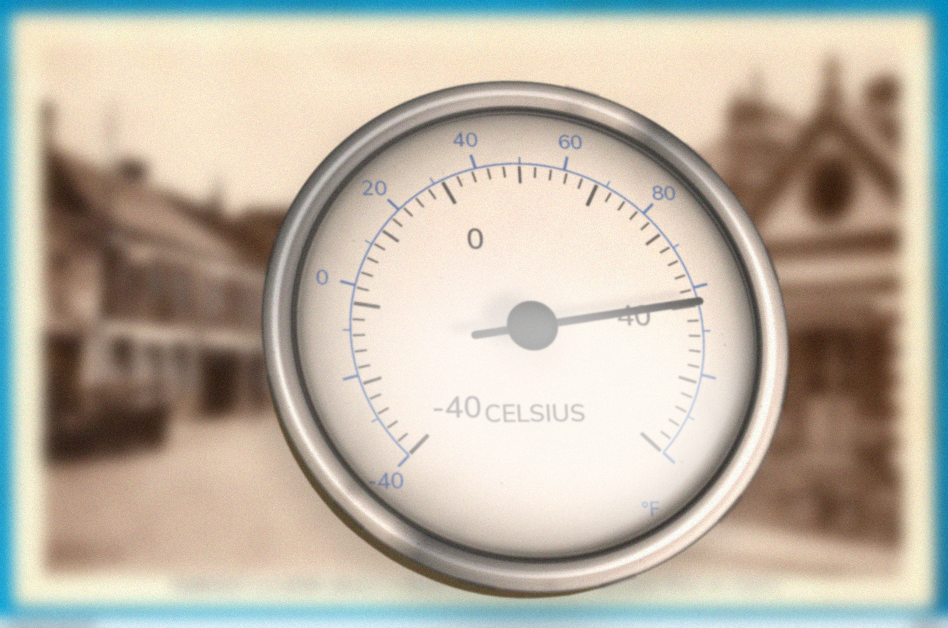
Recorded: 40,°C
